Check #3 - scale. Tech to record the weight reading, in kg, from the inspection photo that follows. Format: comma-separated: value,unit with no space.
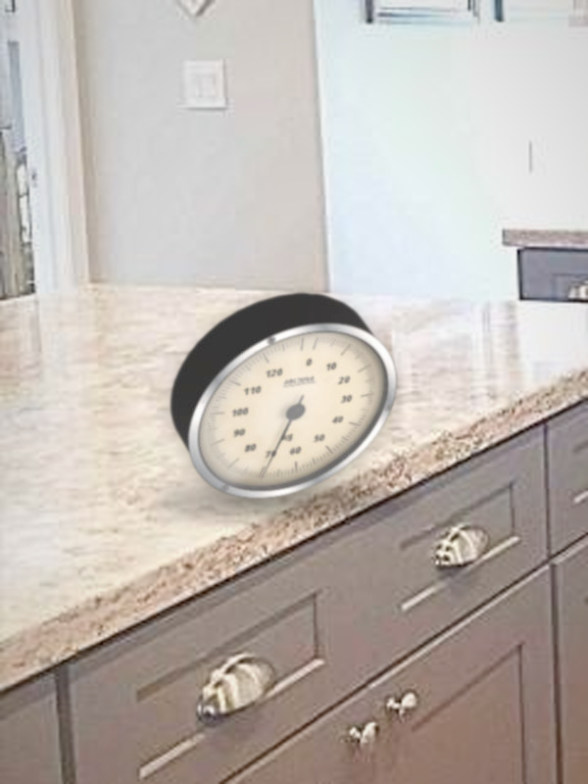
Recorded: 70,kg
